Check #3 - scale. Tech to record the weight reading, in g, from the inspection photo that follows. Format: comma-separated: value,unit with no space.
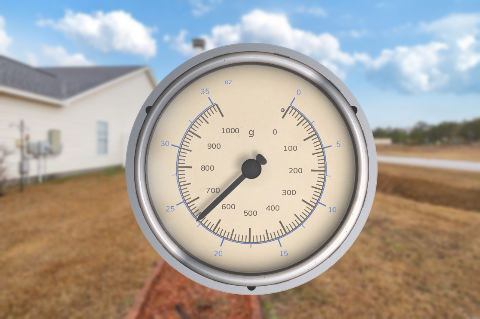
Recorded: 650,g
